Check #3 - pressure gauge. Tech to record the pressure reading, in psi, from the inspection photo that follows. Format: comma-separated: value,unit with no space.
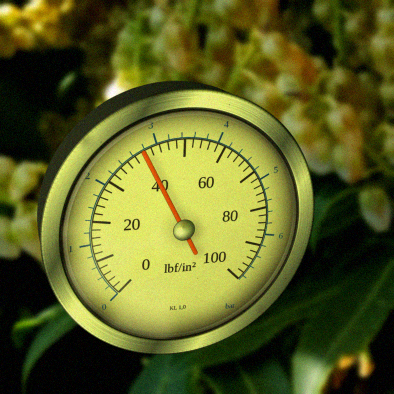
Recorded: 40,psi
